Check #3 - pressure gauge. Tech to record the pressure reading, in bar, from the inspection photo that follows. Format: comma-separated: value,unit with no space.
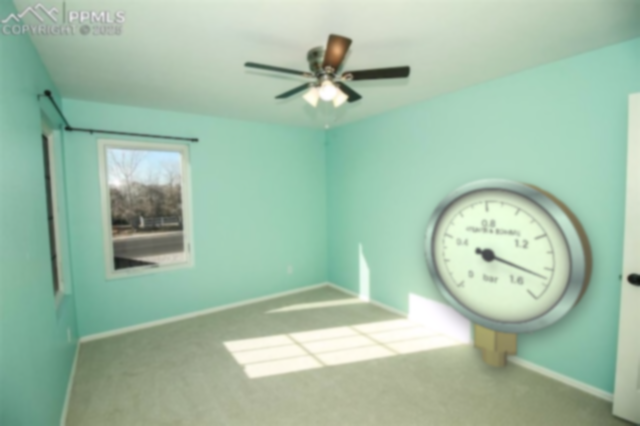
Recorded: 1.45,bar
